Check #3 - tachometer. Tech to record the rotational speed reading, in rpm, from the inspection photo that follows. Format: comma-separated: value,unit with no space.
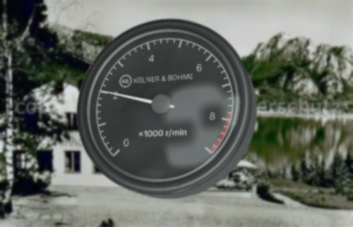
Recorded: 2000,rpm
